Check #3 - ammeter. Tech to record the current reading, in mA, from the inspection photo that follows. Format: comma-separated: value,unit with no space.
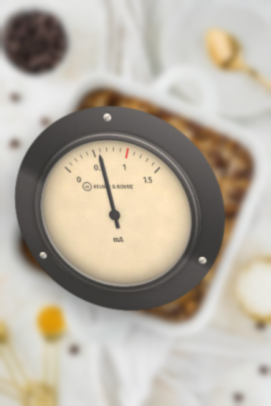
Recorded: 0.6,mA
